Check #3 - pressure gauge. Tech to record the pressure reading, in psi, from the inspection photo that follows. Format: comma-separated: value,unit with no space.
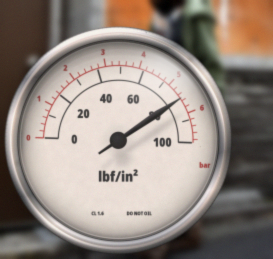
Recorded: 80,psi
